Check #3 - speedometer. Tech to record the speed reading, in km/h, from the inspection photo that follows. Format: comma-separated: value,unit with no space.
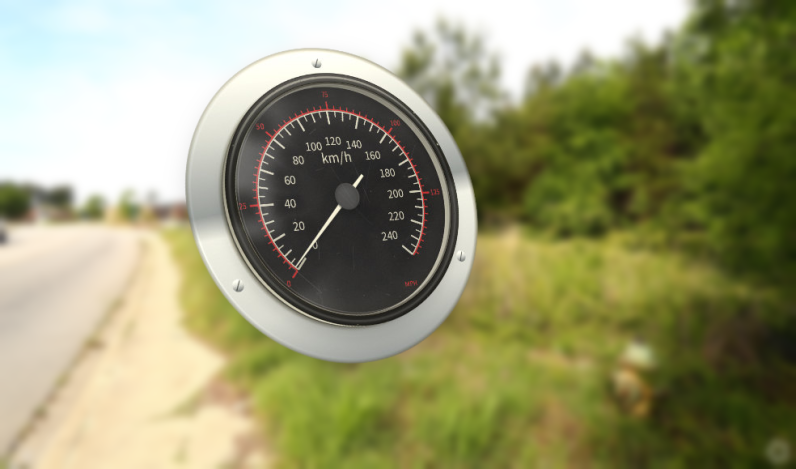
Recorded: 2.5,km/h
